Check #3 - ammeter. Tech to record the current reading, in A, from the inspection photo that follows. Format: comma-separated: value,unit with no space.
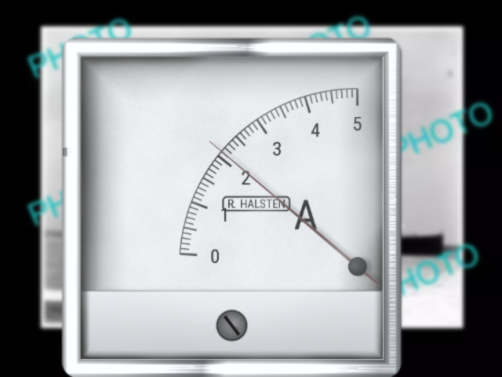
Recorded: 2.1,A
